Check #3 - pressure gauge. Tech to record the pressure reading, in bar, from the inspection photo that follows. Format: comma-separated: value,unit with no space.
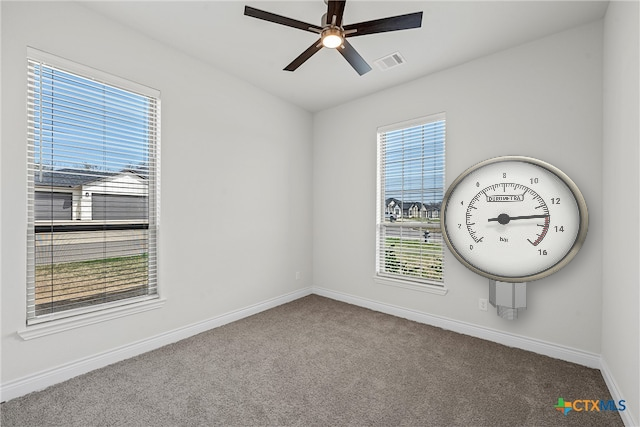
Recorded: 13,bar
